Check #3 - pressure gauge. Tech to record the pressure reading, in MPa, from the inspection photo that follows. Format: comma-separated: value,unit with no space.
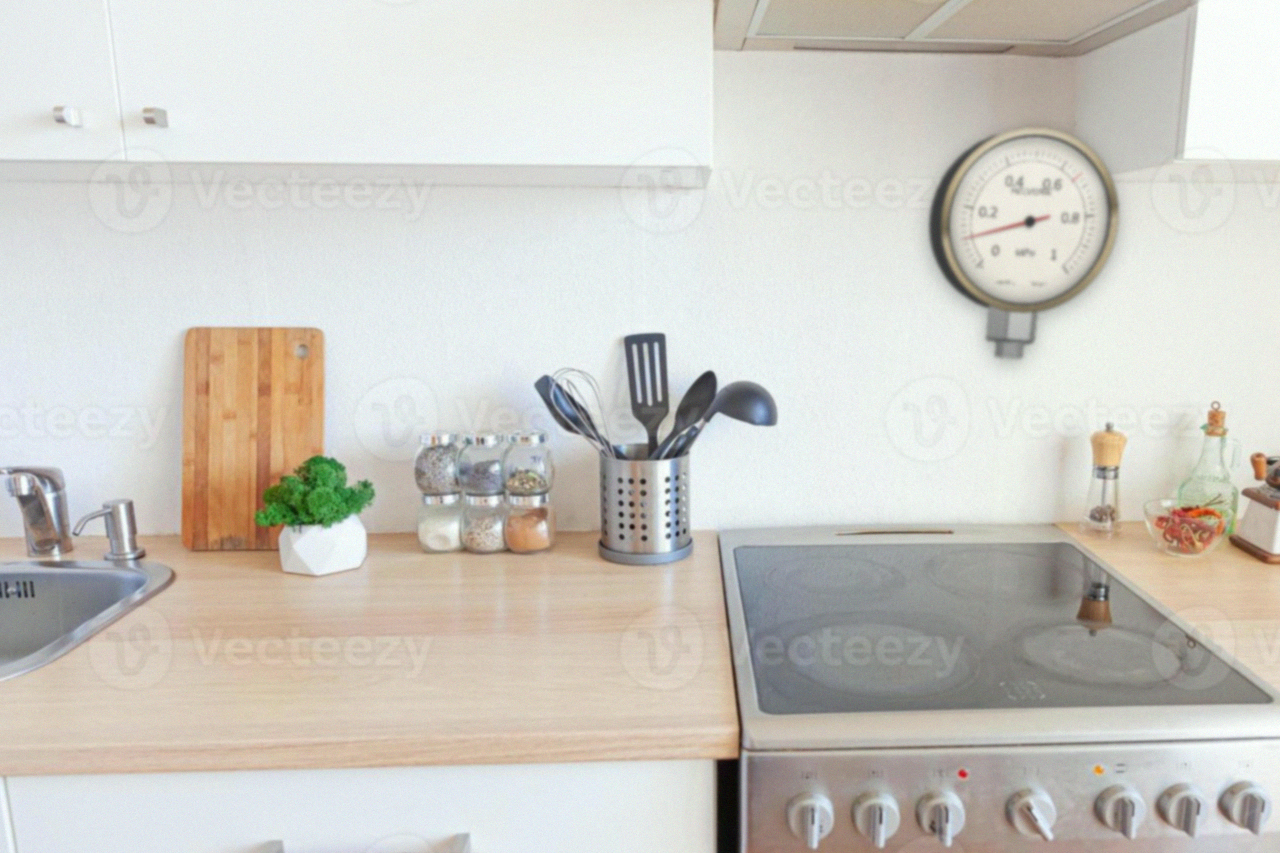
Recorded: 0.1,MPa
